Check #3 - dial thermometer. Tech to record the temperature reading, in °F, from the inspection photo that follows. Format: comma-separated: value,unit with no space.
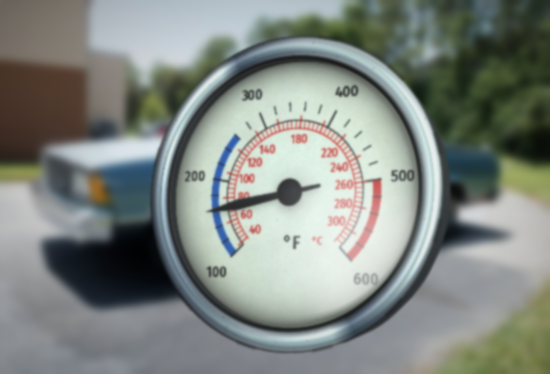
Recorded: 160,°F
